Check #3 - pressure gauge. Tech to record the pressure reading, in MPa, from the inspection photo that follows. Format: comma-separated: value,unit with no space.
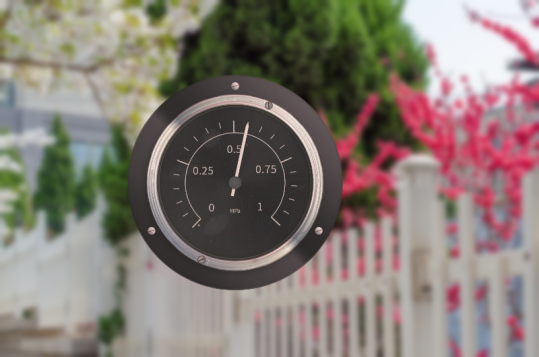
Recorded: 0.55,MPa
